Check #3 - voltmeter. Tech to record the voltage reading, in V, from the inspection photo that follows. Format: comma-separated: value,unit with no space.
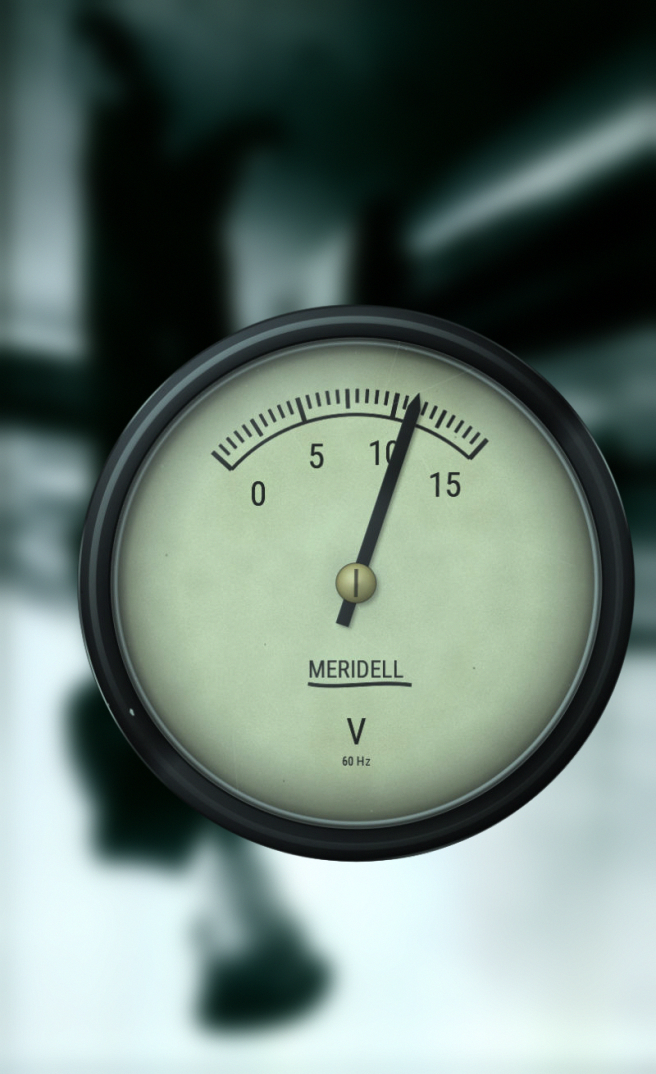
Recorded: 11,V
